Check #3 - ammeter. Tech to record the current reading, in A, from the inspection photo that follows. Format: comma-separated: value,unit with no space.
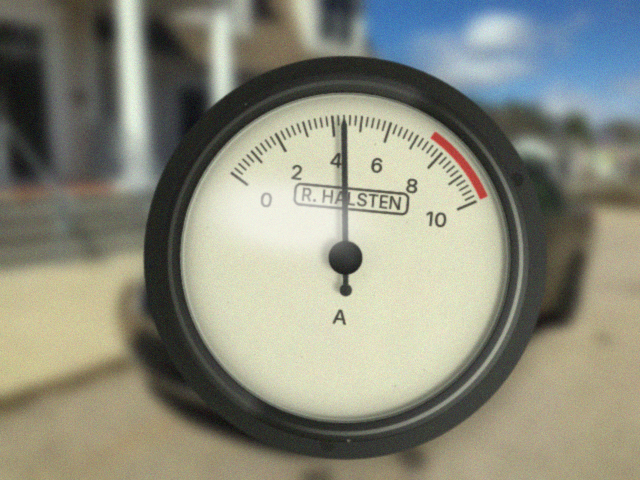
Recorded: 4.4,A
